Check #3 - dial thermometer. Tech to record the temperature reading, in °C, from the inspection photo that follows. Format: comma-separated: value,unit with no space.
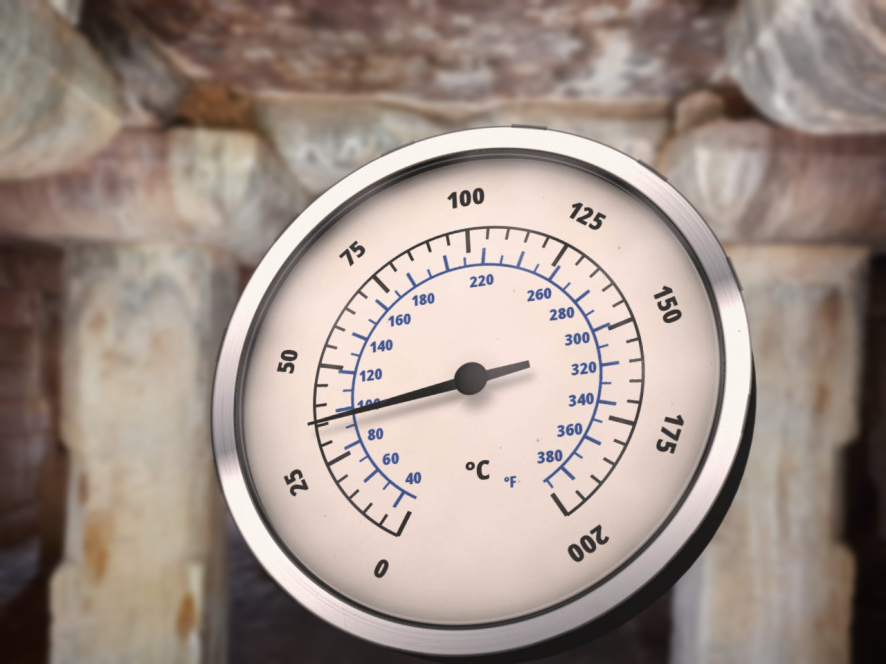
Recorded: 35,°C
